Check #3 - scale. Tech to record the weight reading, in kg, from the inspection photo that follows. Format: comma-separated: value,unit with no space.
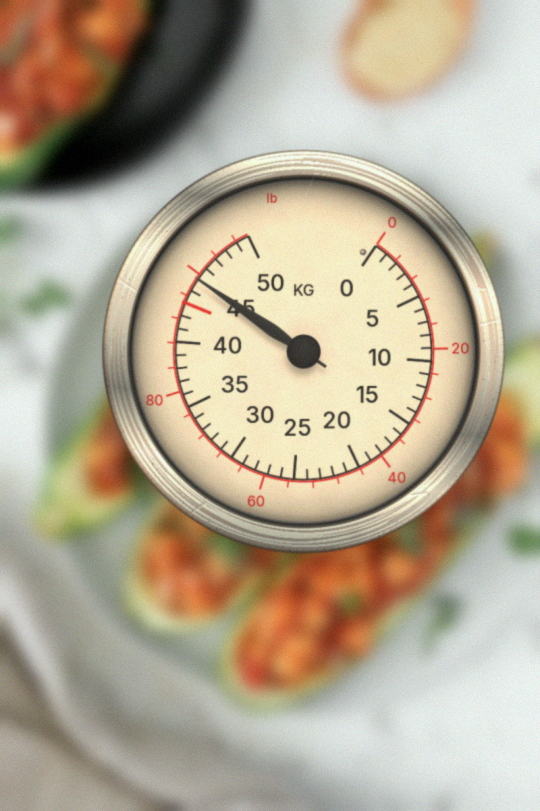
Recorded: 45,kg
